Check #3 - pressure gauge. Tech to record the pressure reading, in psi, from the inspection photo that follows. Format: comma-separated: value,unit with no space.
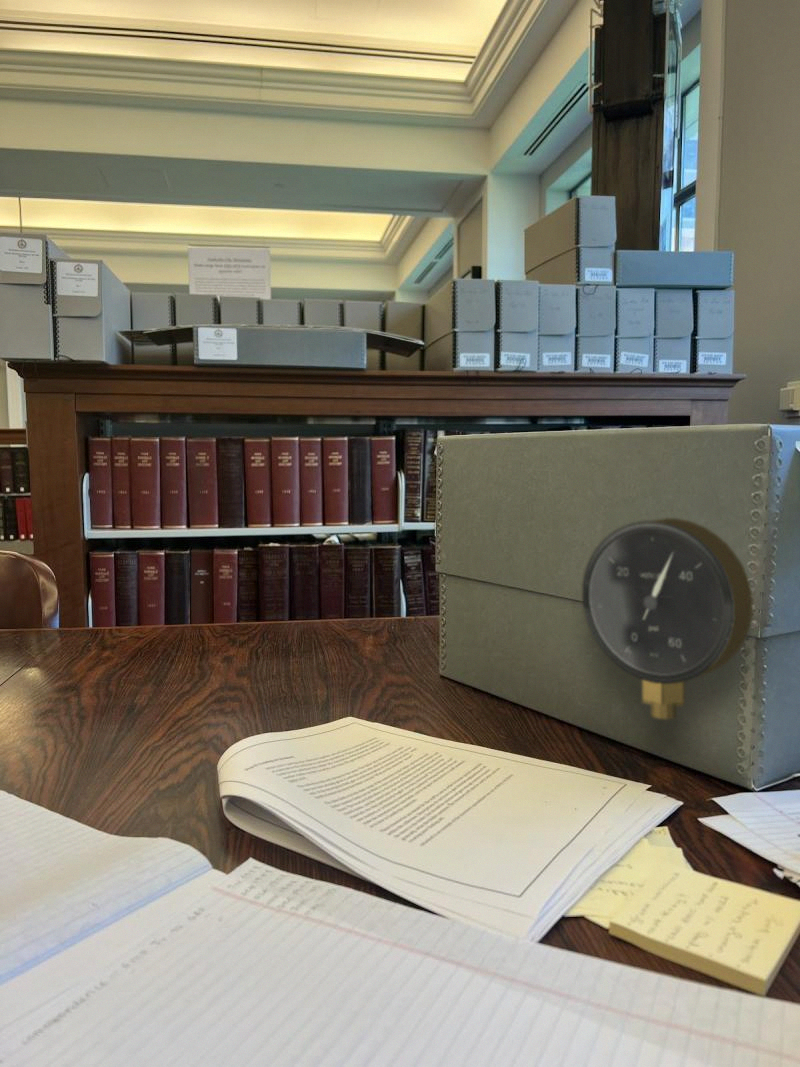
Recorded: 35,psi
